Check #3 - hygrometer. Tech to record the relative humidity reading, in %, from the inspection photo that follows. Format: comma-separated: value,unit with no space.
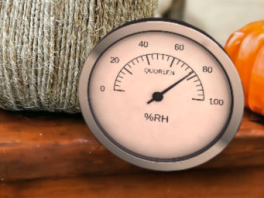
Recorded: 76,%
